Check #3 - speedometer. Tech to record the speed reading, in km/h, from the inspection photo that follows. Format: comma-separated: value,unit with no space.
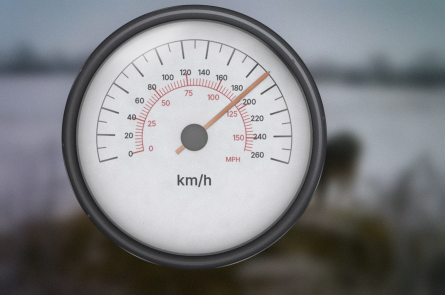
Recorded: 190,km/h
